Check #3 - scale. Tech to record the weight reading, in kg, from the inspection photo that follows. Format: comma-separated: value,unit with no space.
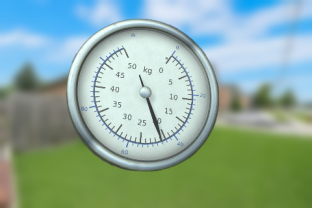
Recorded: 21,kg
